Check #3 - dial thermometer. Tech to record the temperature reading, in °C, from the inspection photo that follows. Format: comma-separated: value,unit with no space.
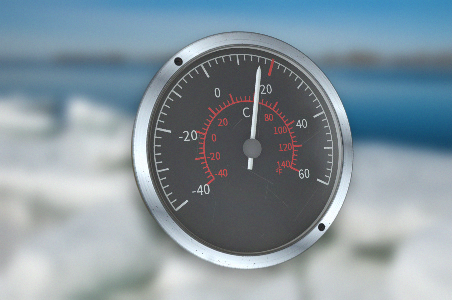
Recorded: 16,°C
